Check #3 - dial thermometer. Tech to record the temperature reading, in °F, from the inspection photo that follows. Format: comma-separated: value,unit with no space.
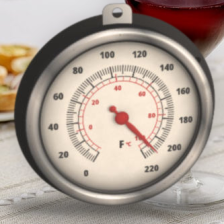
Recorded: 210,°F
